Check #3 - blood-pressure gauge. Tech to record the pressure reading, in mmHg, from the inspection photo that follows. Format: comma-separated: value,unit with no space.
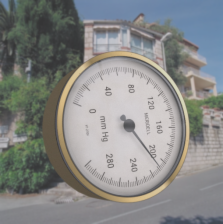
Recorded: 210,mmHg
